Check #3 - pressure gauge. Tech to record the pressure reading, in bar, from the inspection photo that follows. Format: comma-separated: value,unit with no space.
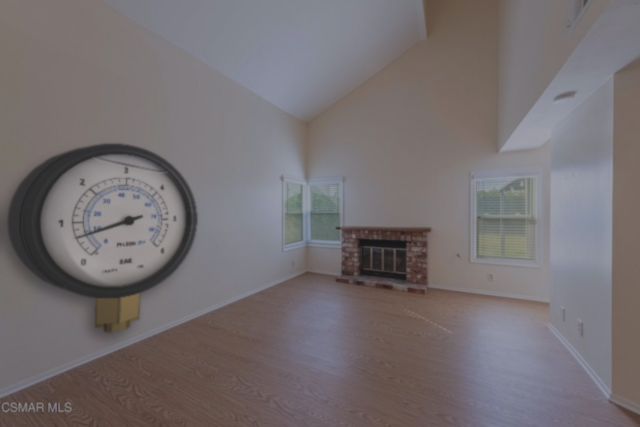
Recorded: 0.6,bar
